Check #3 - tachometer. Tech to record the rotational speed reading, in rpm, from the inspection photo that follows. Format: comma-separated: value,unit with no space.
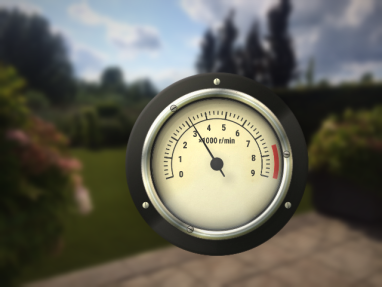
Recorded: 3200,rpm
